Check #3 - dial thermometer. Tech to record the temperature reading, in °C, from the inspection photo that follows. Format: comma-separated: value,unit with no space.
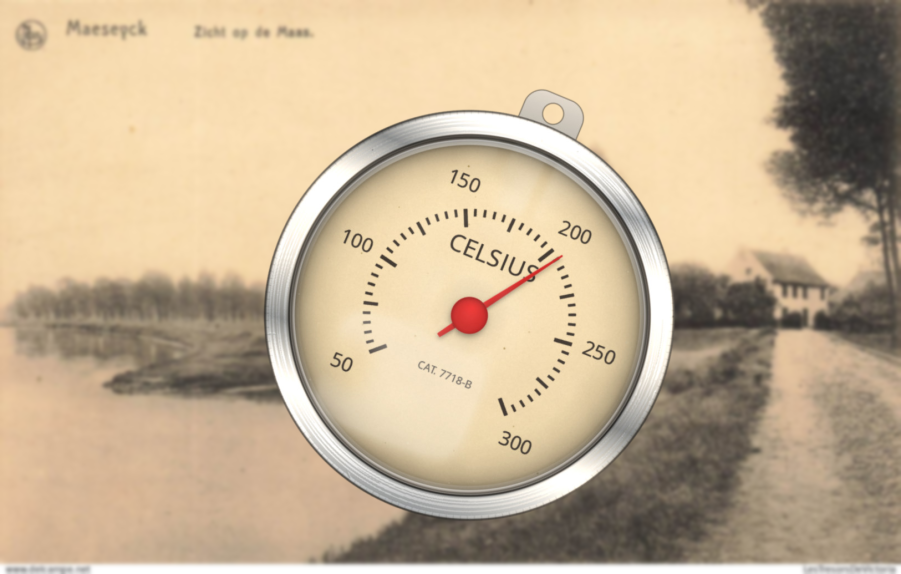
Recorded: 205,°C
